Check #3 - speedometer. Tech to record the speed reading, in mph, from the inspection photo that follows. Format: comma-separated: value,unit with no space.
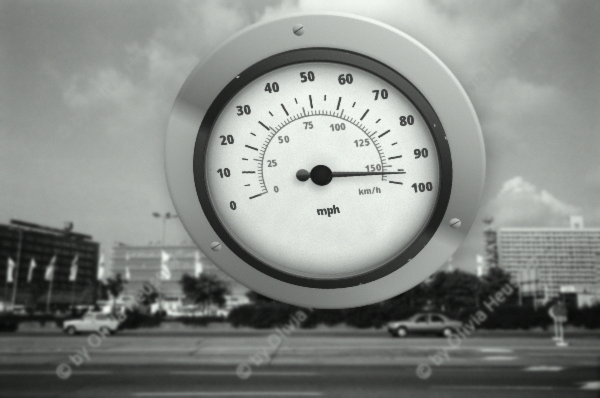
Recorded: 95,mph
